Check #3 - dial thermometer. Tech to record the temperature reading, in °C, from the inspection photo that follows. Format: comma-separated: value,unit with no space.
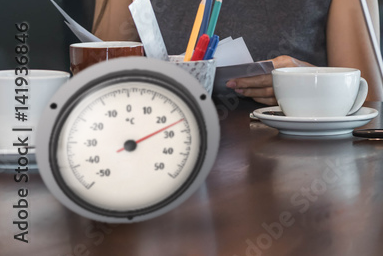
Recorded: 25,°C
